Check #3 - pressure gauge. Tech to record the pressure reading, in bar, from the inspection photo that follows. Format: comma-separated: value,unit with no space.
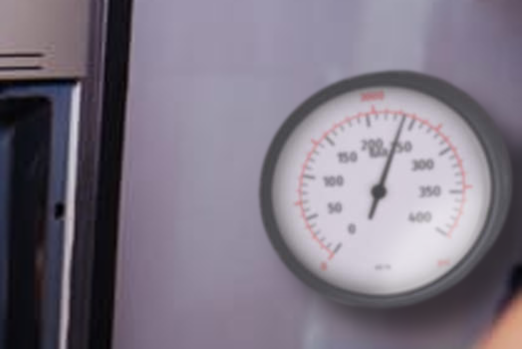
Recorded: 240,bar
